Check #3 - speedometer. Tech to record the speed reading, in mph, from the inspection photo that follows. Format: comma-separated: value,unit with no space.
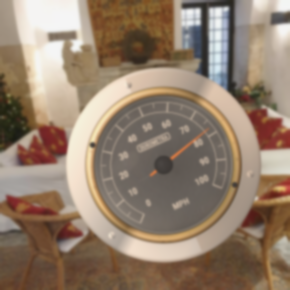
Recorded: 77.5,mph
